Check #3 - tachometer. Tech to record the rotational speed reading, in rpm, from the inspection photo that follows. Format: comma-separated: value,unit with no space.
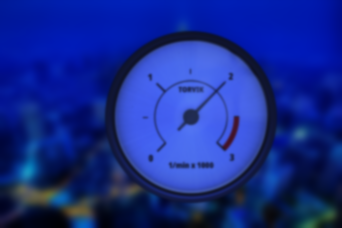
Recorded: 2000,rpm
